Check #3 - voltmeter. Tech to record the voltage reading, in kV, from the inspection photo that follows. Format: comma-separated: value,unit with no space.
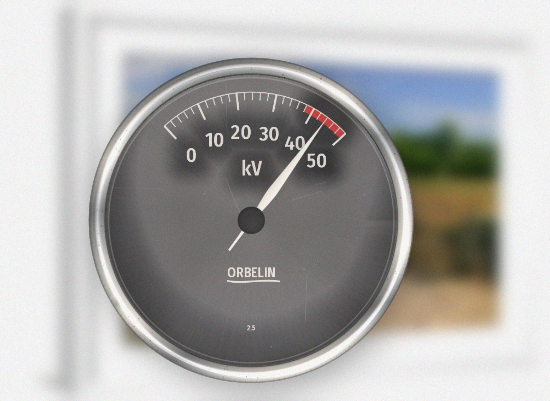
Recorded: 44,kV
